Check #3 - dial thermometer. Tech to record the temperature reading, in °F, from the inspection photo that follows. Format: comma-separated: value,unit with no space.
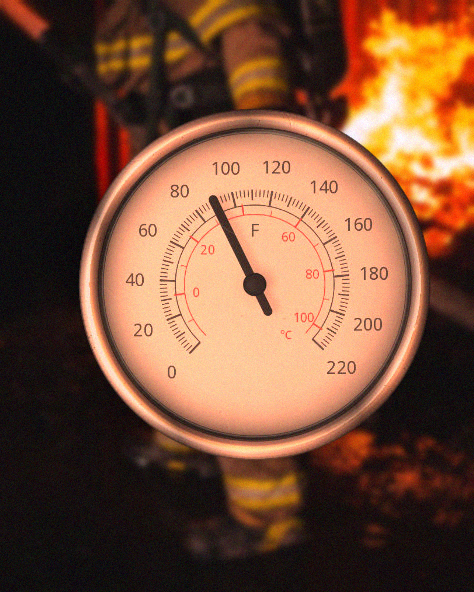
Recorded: 90,°F
